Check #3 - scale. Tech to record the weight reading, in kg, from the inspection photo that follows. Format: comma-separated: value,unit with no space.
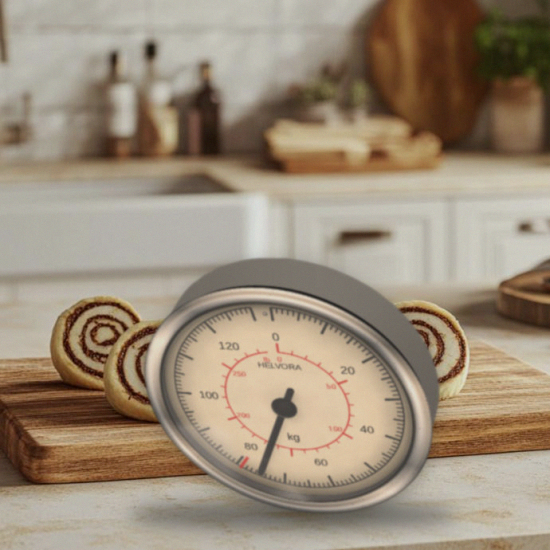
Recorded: 75,kg
